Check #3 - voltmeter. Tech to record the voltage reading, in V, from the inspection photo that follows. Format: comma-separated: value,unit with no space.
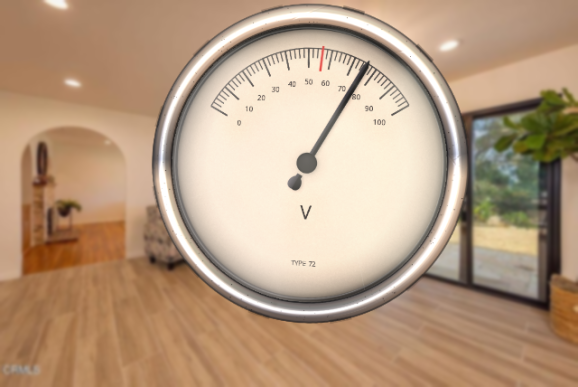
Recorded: 76,V
